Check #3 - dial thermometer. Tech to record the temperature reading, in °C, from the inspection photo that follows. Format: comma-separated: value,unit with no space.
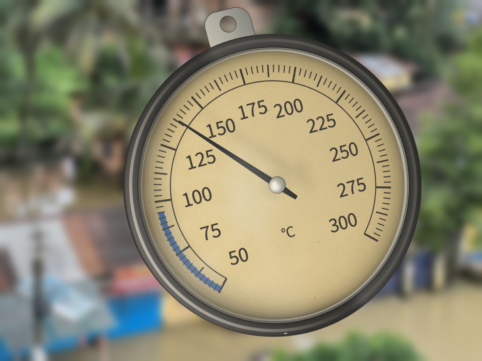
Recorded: 137.5,°C
